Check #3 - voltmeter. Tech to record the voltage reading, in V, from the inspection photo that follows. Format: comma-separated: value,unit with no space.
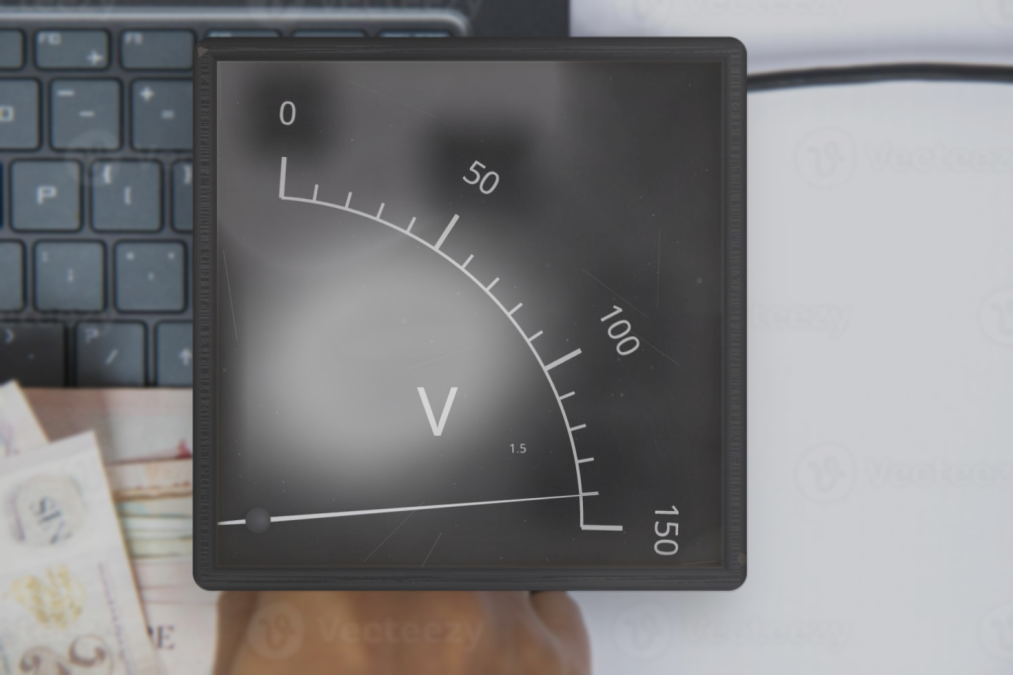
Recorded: 140,V
